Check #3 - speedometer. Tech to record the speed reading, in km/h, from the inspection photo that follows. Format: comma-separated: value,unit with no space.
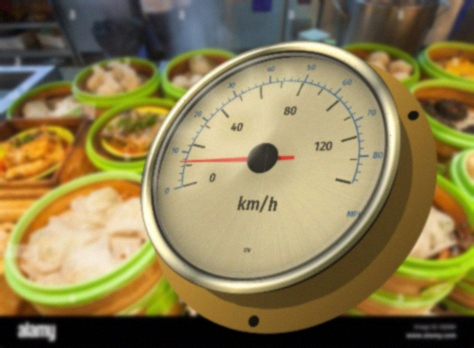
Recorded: 10,km/h
